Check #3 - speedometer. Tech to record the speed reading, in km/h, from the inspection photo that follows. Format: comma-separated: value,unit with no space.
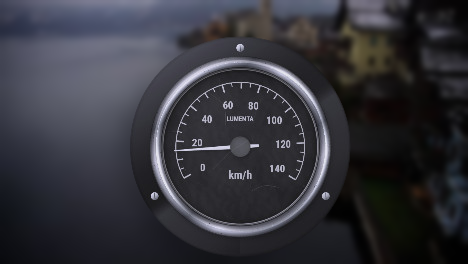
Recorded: 15,km/h
